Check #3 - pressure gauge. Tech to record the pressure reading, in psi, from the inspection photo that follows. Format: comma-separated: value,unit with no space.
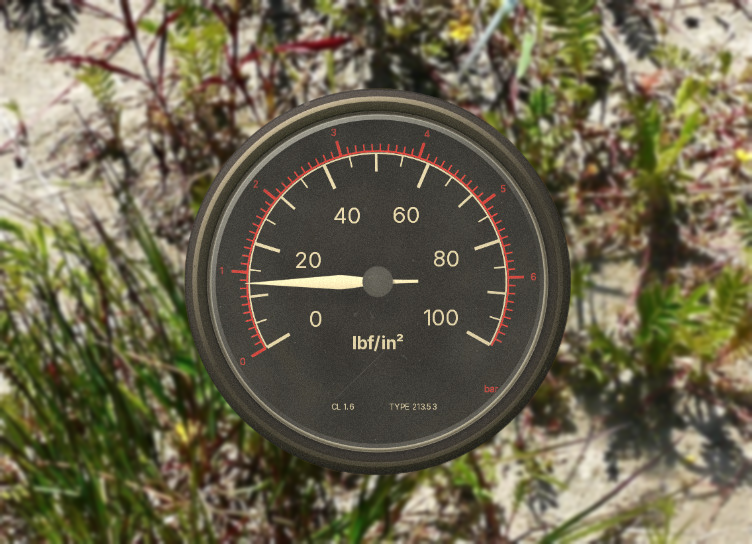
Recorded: 12.5,psi
